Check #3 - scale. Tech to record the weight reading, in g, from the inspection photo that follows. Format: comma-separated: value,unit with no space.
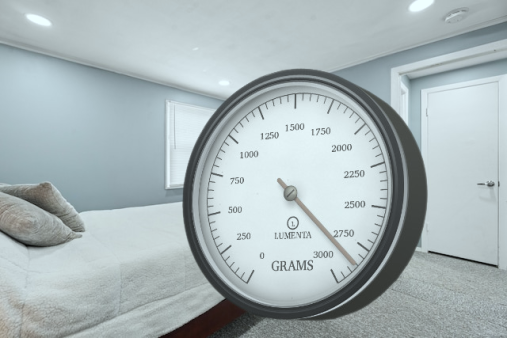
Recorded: 2850,g
